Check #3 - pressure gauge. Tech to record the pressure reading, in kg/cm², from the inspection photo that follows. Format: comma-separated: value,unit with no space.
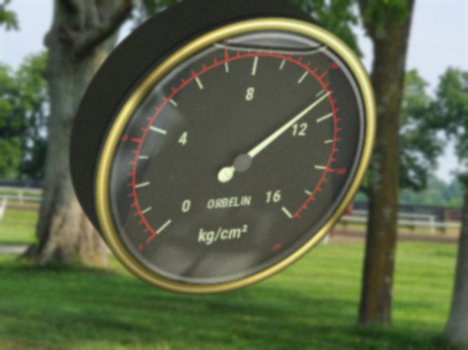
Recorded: 11,kg/cm²
